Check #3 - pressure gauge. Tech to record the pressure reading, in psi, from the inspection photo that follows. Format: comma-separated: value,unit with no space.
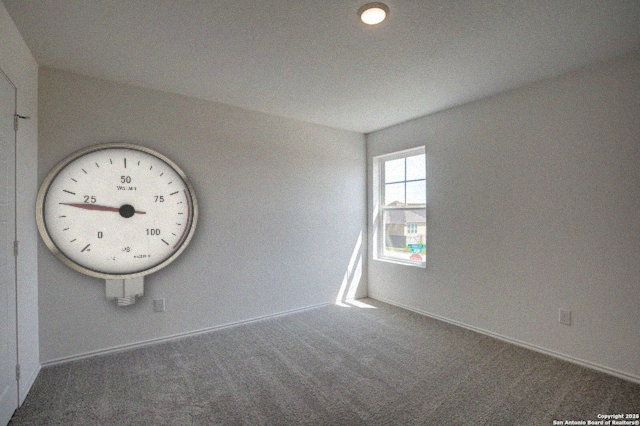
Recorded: 20,psi
